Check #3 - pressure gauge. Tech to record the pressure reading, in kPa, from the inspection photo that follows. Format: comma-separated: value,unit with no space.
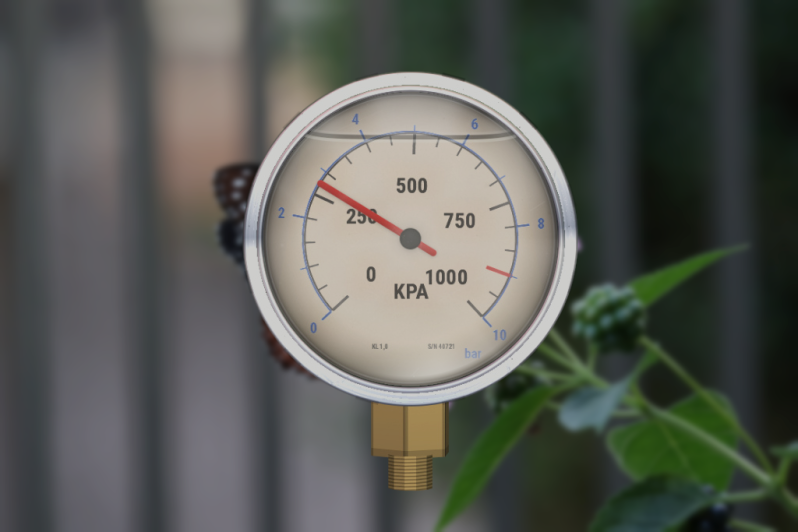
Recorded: 275,kPa
